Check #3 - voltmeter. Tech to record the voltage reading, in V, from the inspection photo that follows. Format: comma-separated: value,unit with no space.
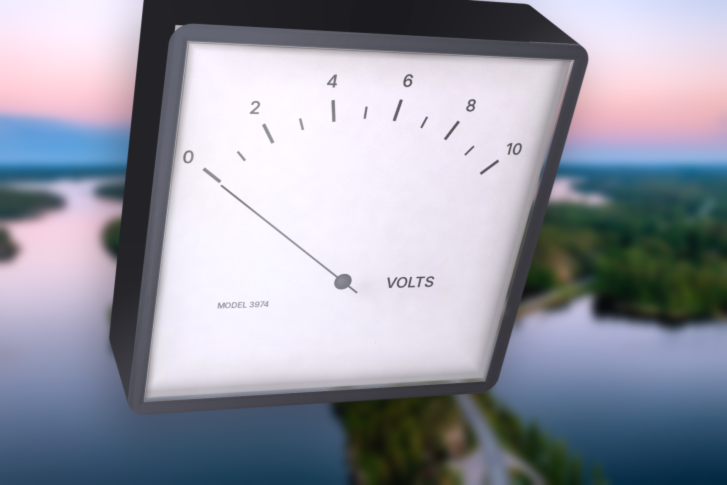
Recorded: 0,V
